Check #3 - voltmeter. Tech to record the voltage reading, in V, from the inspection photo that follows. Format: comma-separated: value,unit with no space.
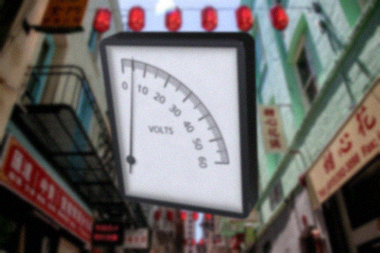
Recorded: 5,V
